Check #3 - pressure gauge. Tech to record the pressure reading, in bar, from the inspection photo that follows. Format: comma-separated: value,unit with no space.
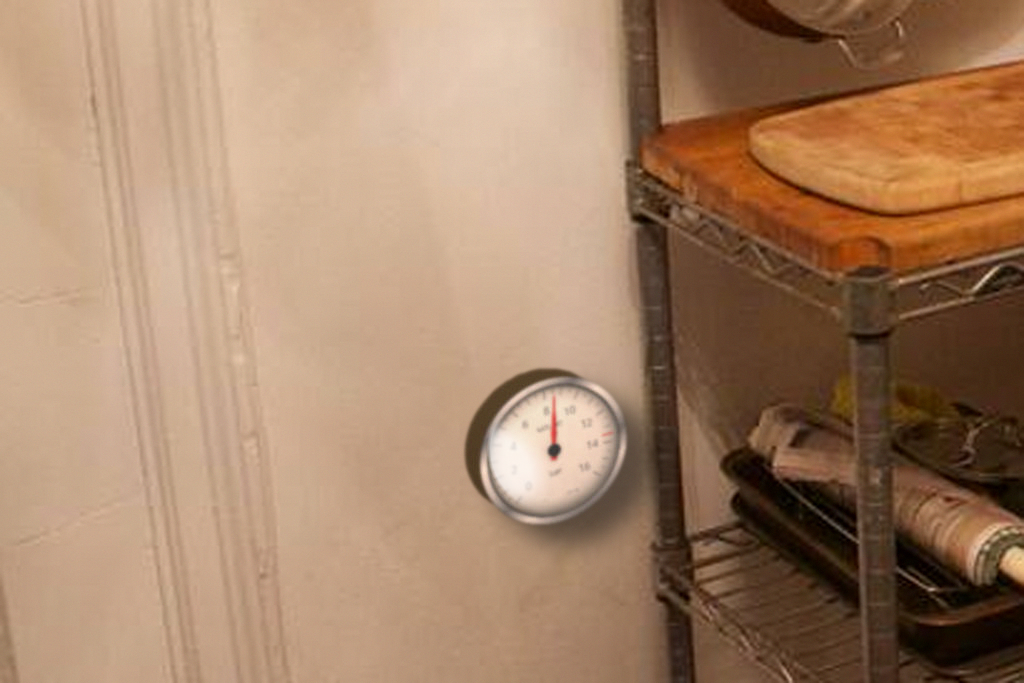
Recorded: 8.5,bar
